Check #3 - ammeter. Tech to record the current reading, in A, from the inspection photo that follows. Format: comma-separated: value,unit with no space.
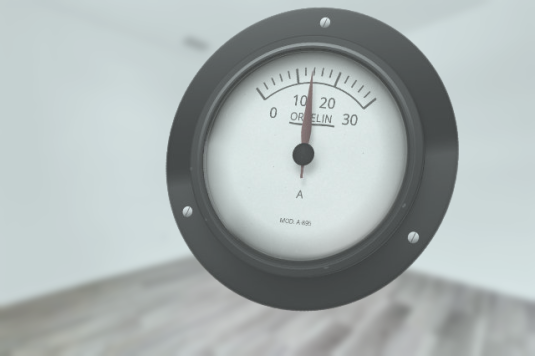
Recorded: 14,A
